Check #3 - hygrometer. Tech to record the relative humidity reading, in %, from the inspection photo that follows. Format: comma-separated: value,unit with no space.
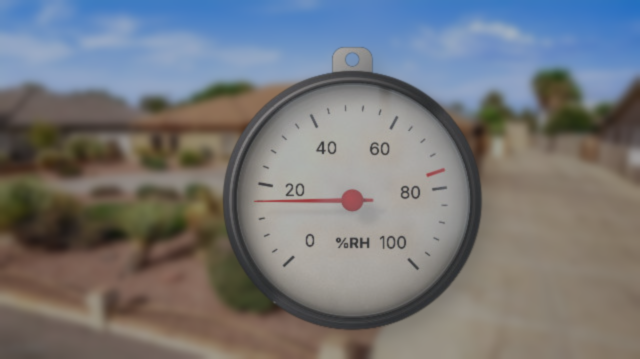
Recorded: 16,%
